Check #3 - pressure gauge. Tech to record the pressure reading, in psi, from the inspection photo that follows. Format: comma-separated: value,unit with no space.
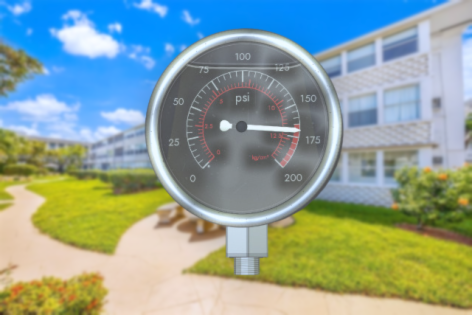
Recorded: 170,psi
